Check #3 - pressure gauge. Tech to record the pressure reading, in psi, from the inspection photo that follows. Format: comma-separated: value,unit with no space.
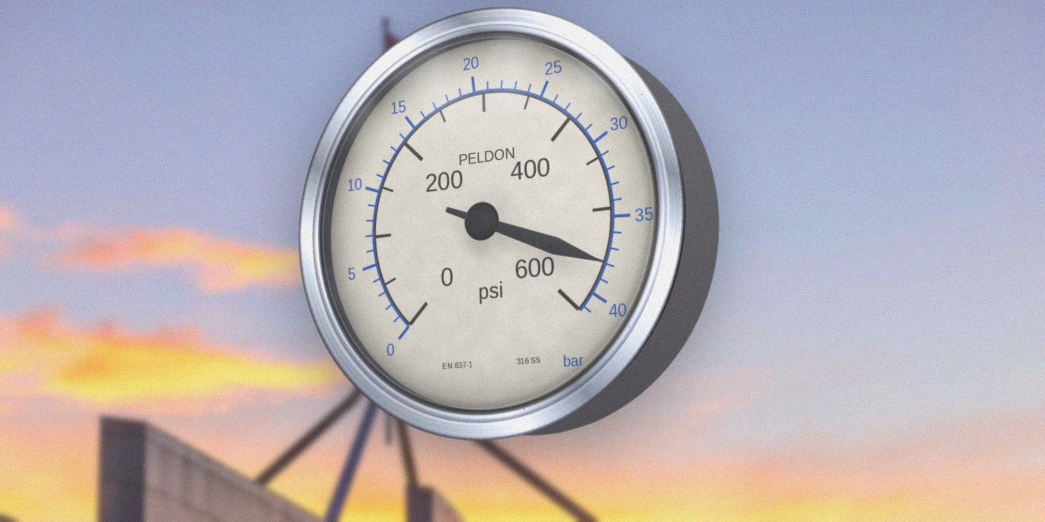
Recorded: 550,psi
